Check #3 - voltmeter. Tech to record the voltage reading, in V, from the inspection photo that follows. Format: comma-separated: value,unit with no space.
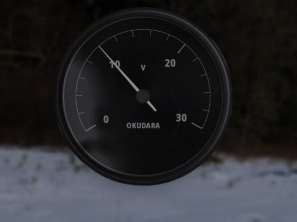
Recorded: 10,V
